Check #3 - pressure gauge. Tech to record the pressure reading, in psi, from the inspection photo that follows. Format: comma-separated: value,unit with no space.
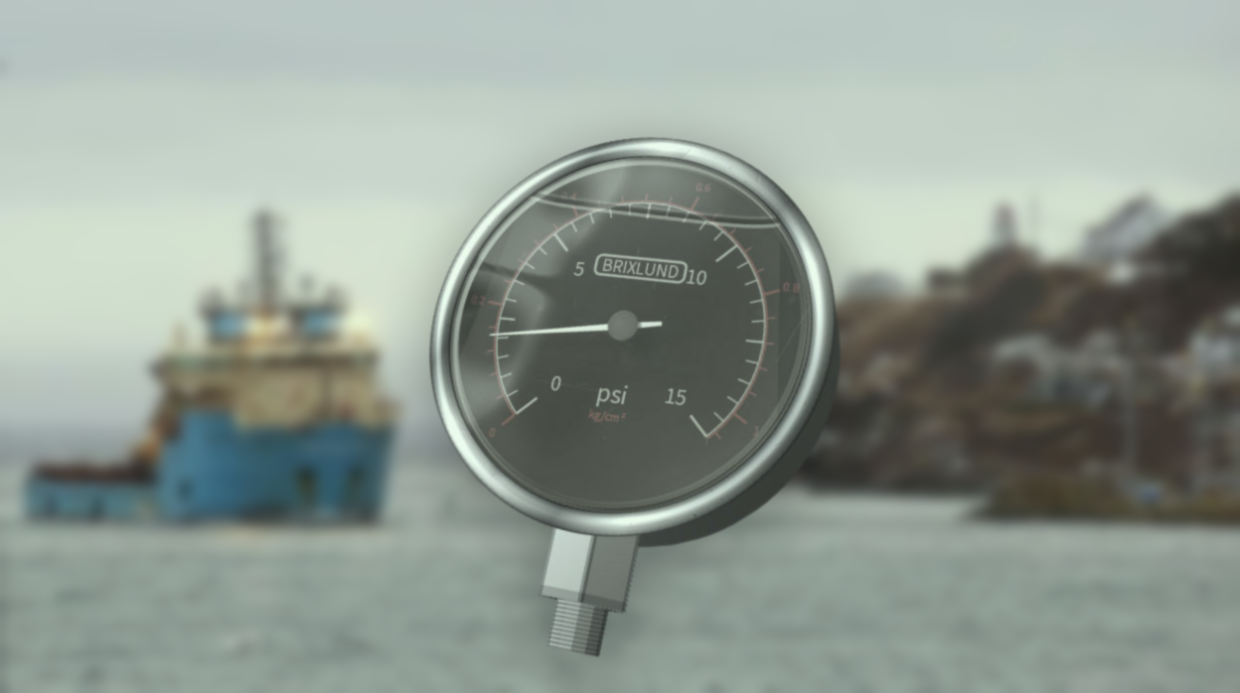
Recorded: 2,psi
